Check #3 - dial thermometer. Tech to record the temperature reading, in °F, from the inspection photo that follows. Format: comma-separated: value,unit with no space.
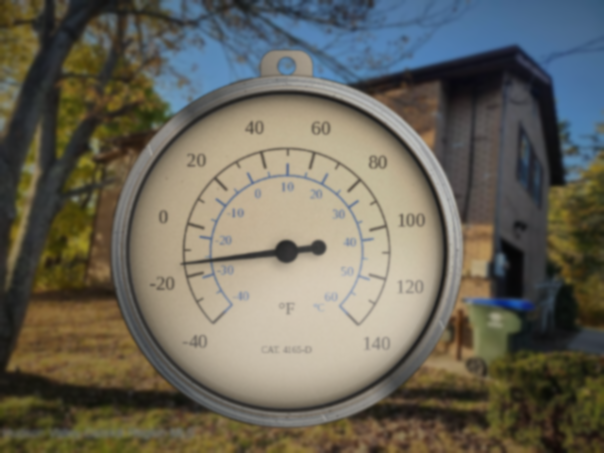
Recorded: -15,°F
